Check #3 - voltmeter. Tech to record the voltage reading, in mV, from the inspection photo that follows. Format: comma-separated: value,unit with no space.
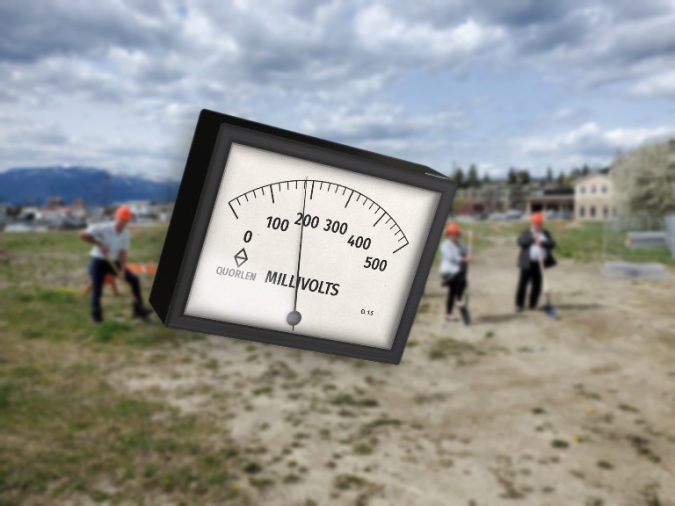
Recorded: 180,mV
